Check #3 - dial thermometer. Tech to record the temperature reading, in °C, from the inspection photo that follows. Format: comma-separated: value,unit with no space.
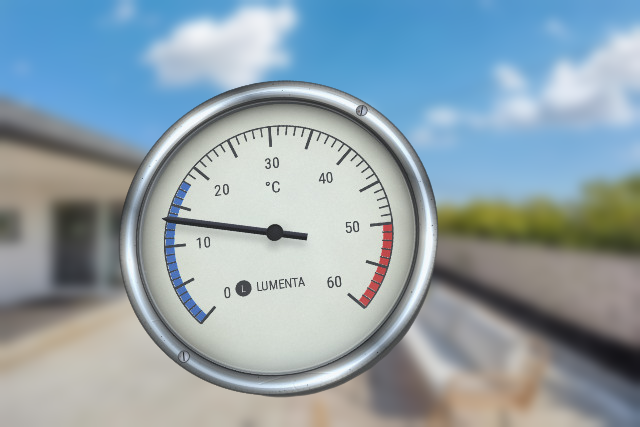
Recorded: 13,°C
